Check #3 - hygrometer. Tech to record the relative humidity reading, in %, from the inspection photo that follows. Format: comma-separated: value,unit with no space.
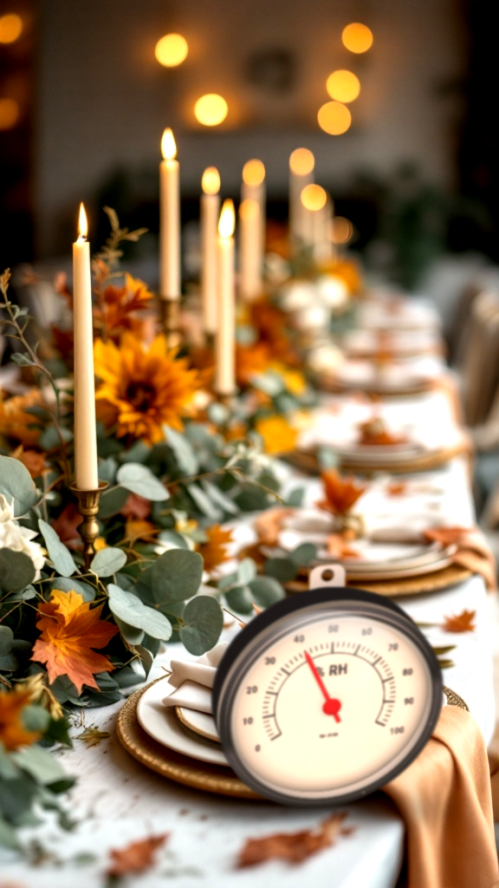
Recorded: 40,%
